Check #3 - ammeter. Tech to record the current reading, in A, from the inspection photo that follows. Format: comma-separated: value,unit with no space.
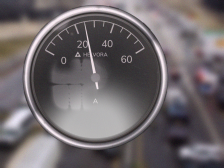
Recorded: 25,A
